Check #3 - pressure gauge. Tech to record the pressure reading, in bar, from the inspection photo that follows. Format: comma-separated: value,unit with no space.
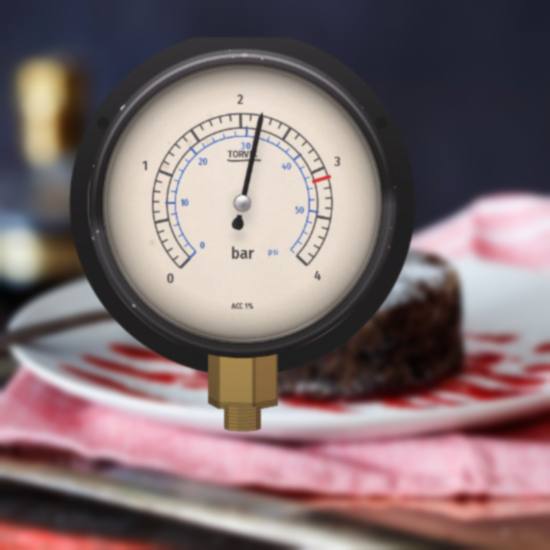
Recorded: 2.2,bar
